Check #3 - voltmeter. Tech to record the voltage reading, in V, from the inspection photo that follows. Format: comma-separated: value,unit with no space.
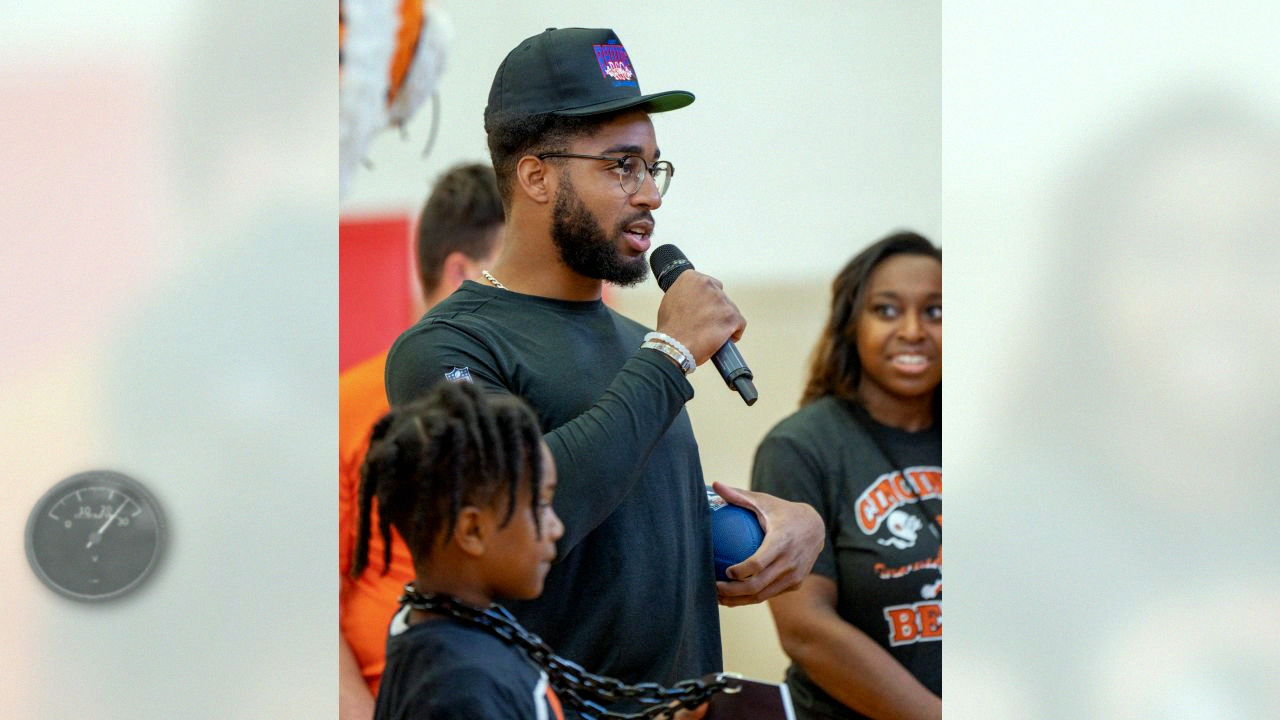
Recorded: 25,V
